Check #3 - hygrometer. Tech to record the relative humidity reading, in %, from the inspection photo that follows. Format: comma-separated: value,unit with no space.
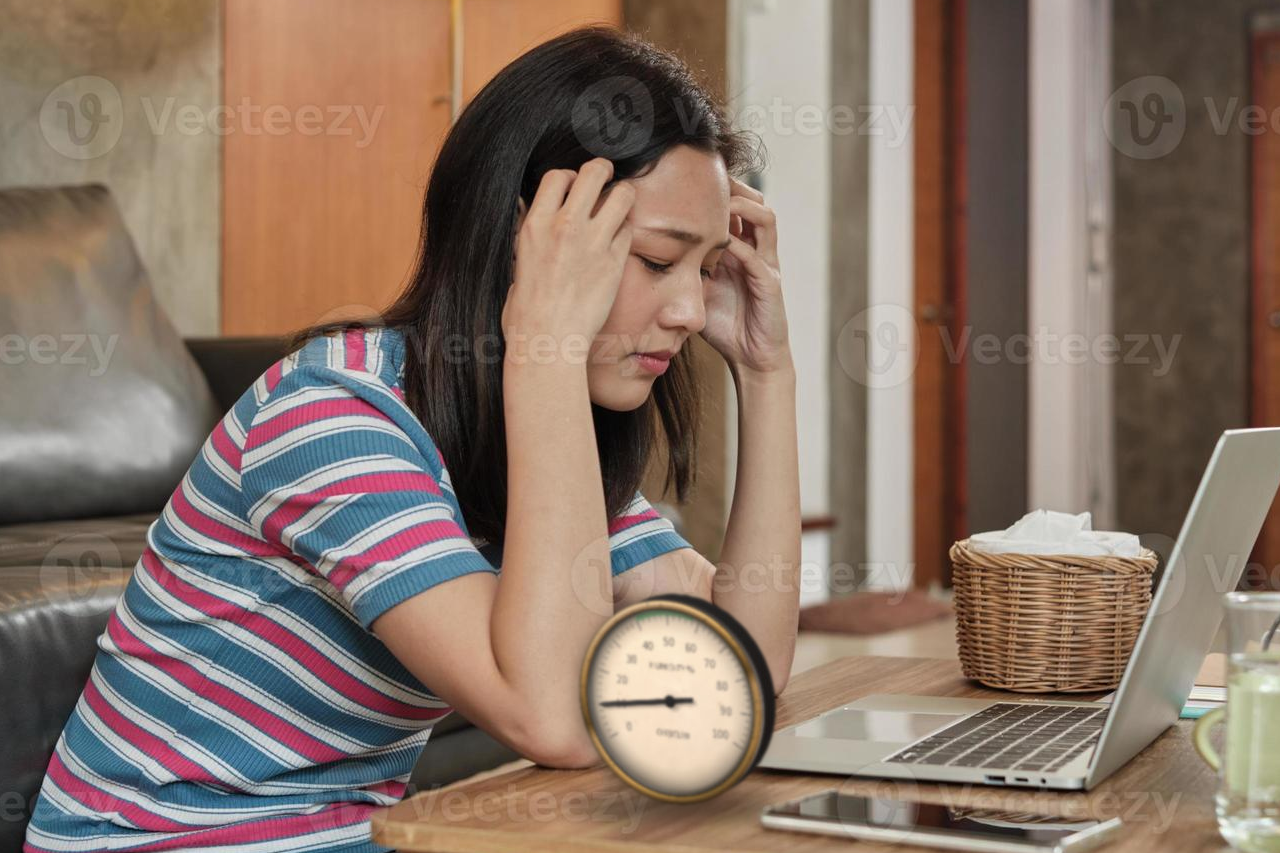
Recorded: 10,%
